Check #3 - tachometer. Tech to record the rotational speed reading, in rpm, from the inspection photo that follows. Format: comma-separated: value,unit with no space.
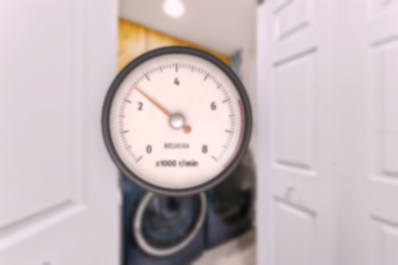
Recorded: 2500,rpm
